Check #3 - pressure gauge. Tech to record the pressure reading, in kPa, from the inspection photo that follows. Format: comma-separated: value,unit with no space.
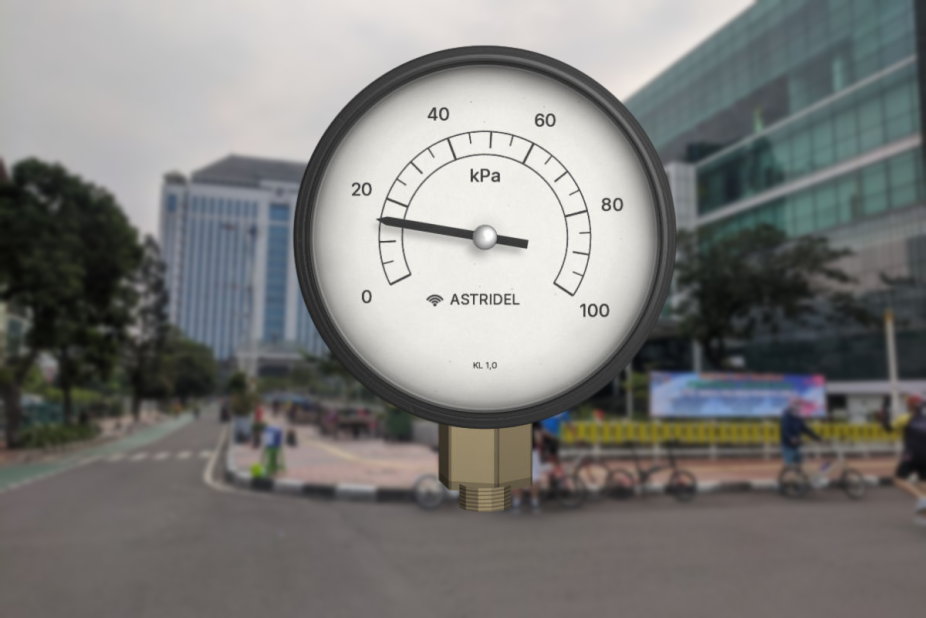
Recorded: 15,kPa
